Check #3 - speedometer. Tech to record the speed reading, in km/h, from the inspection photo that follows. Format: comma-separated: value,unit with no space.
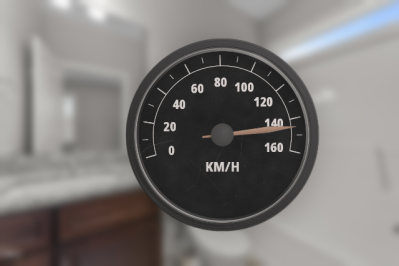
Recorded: 145,km/h
